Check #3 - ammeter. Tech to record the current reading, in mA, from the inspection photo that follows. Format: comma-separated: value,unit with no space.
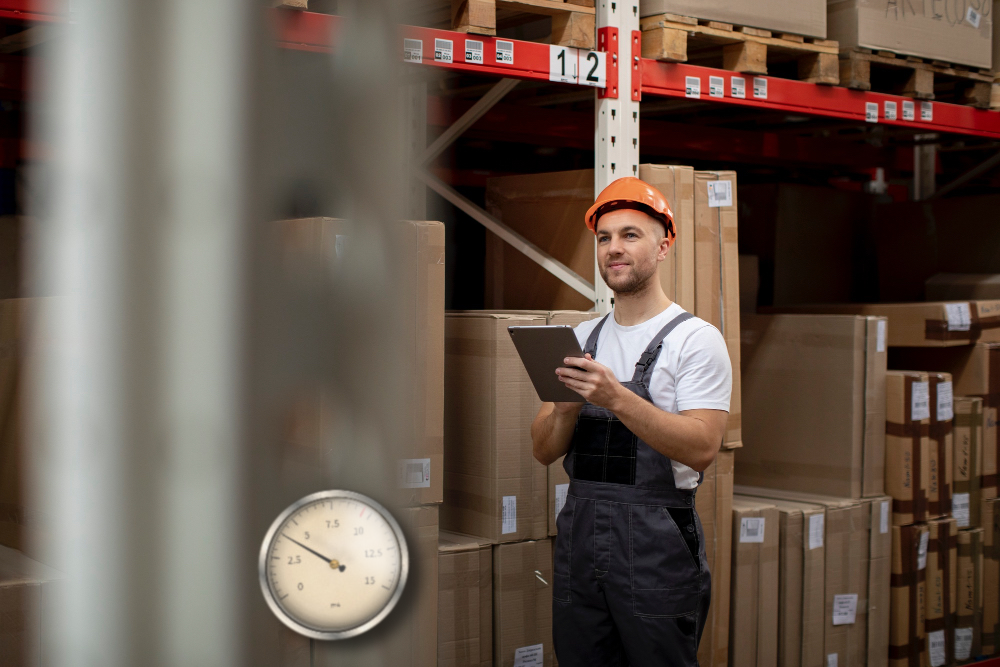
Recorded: 4,mA
